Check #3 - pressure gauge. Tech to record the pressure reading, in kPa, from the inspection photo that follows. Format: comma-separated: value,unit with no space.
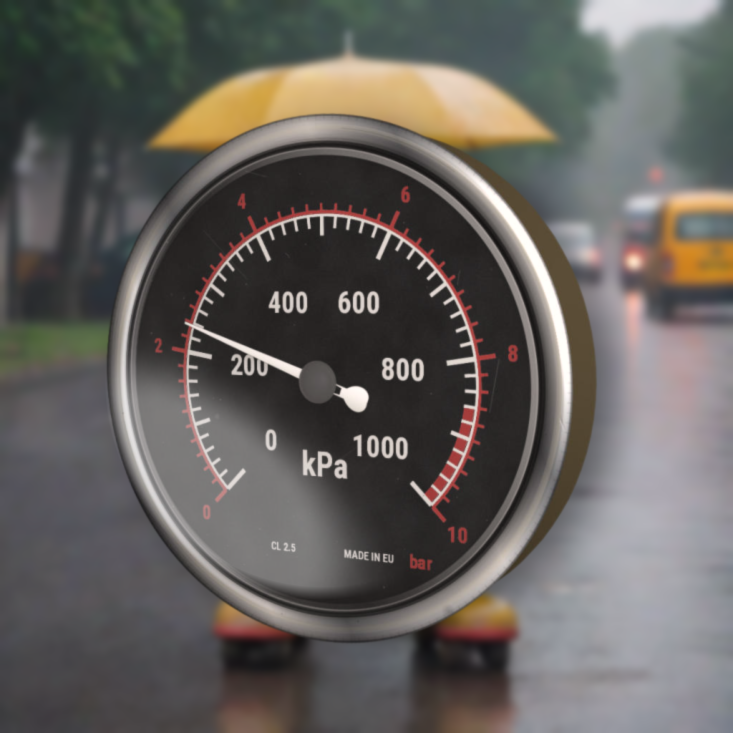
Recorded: 240,kPa
